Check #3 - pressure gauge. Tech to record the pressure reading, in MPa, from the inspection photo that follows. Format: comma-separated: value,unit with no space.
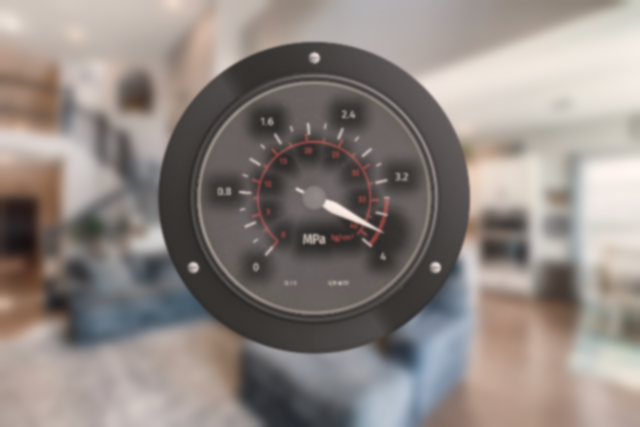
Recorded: 3.8,MPa
